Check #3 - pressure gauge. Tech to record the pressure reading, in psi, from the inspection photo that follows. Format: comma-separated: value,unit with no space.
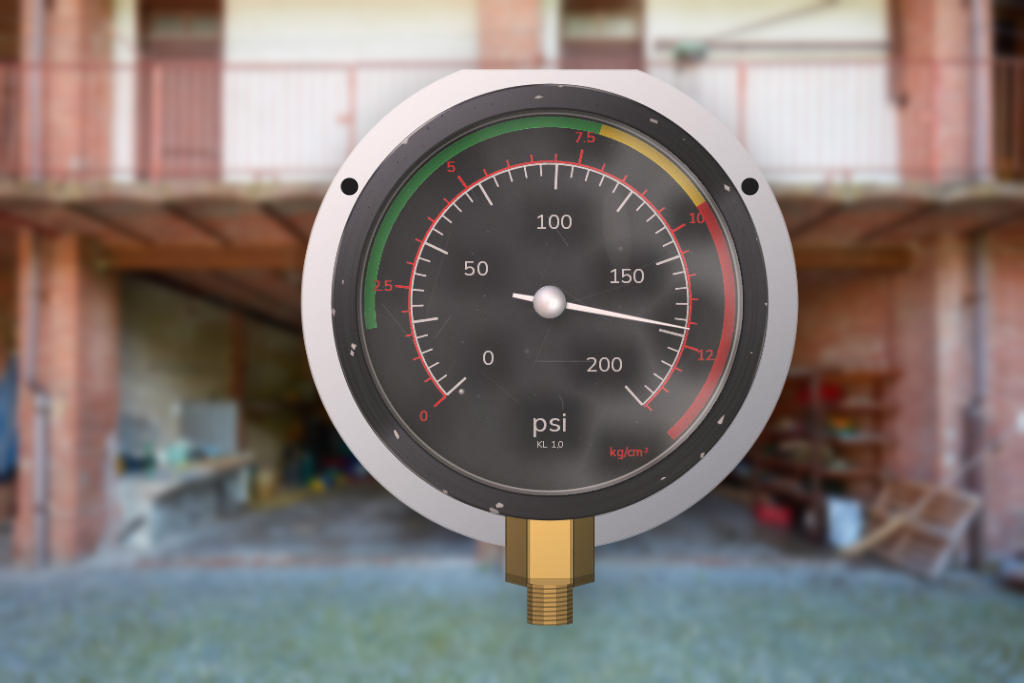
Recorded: 172.5,psi
